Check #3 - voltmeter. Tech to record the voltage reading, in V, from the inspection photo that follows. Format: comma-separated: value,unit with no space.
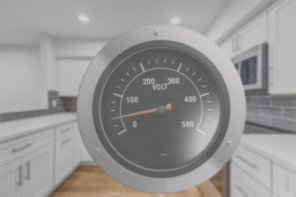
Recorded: 40,V
